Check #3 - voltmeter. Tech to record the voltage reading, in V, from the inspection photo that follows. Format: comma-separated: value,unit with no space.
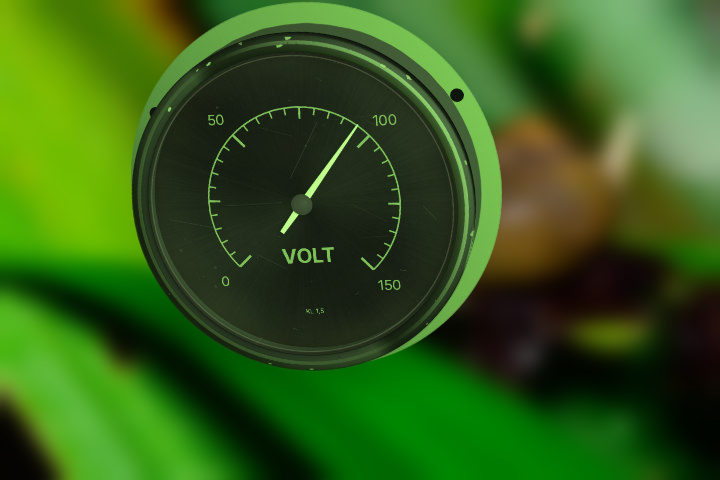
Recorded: 95,V
